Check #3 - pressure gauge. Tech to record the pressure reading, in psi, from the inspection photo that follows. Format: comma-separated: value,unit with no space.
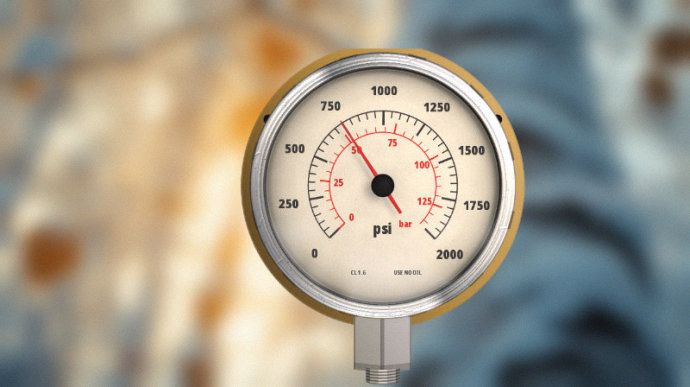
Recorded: 750,psi
